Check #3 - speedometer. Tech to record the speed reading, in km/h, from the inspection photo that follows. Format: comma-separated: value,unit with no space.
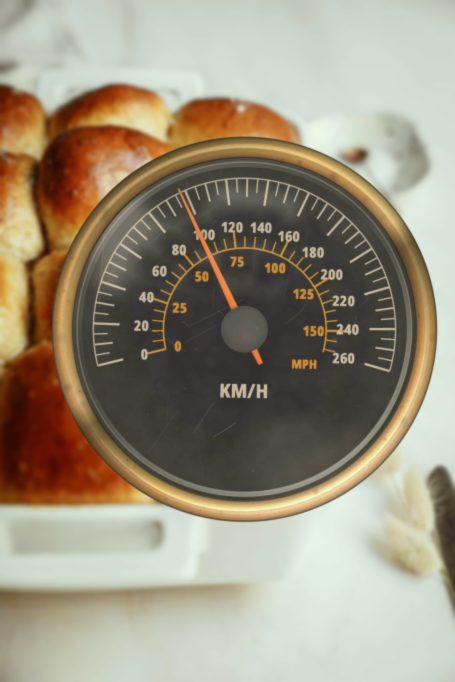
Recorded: 97.5,km/h
